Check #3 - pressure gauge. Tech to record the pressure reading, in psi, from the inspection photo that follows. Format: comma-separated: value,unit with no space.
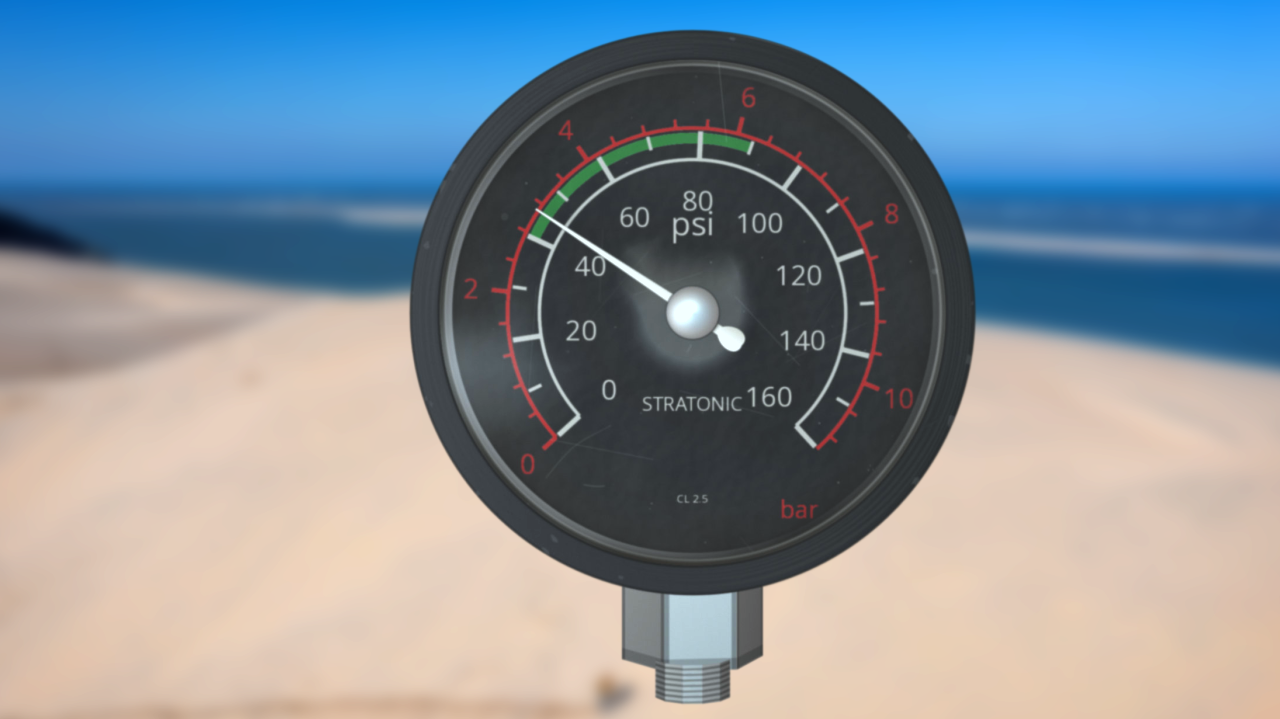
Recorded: 45,psi
